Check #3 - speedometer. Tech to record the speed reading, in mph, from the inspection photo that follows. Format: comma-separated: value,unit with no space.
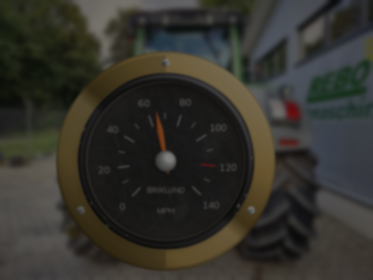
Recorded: 65,mph
